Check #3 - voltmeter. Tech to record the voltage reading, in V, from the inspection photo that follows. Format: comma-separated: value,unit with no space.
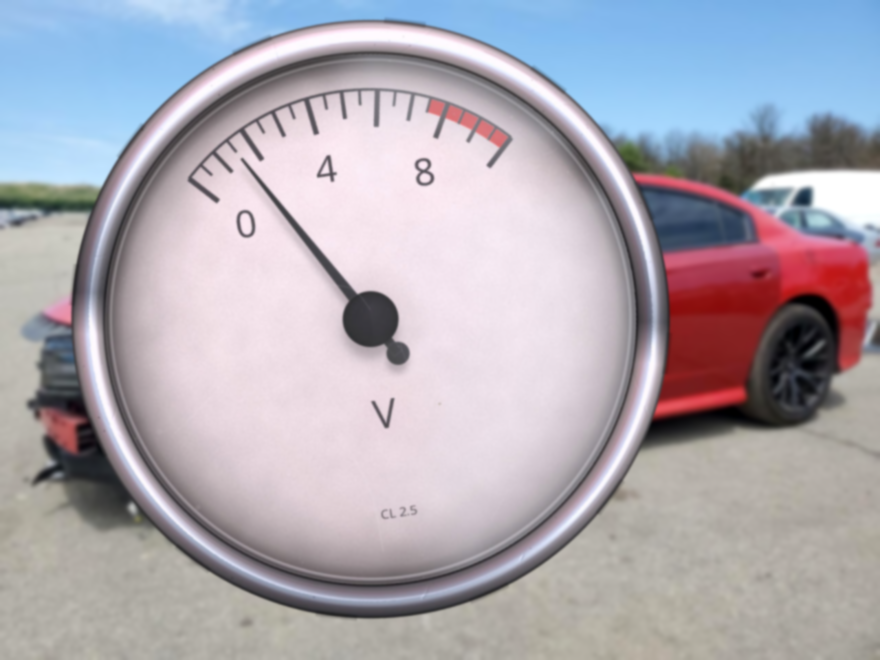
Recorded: 1.5,V
